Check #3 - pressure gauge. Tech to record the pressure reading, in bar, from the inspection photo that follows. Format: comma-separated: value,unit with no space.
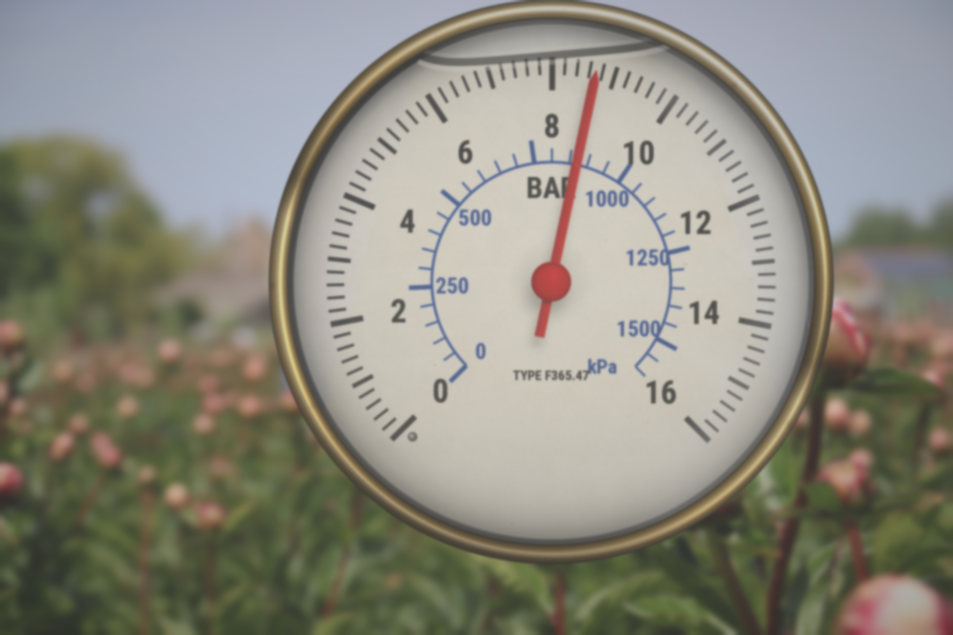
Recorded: 8.7,bar
